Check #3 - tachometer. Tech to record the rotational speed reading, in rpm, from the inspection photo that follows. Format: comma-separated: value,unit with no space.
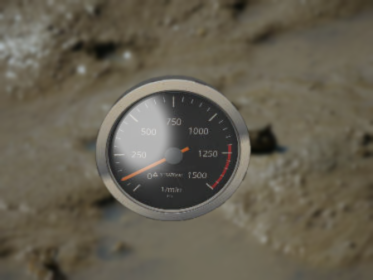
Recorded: 100,rpm
